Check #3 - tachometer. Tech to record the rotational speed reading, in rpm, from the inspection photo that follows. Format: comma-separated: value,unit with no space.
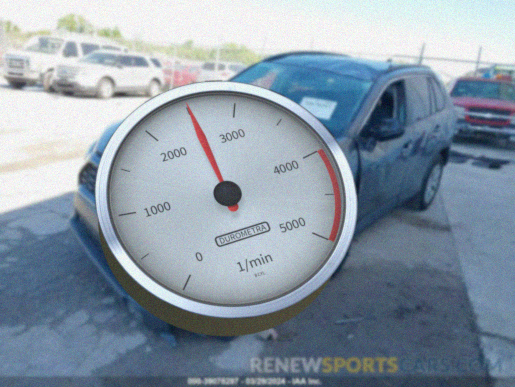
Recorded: 2500,rpm
